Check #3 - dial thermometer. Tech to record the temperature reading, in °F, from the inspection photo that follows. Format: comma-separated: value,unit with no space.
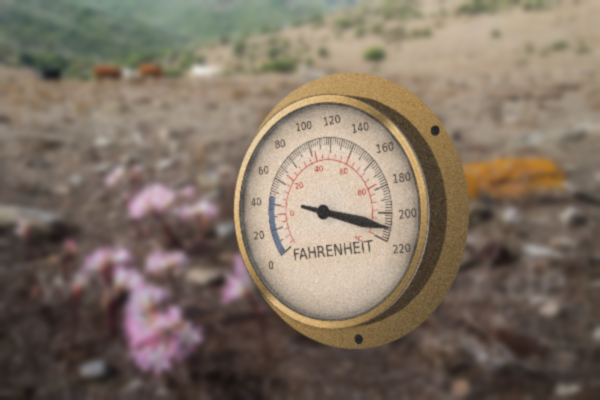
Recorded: 210,°F
